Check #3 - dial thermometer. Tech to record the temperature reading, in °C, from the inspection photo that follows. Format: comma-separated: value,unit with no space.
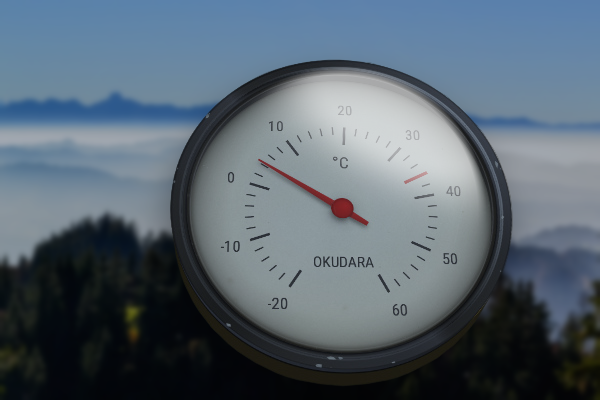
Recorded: 4,°C
